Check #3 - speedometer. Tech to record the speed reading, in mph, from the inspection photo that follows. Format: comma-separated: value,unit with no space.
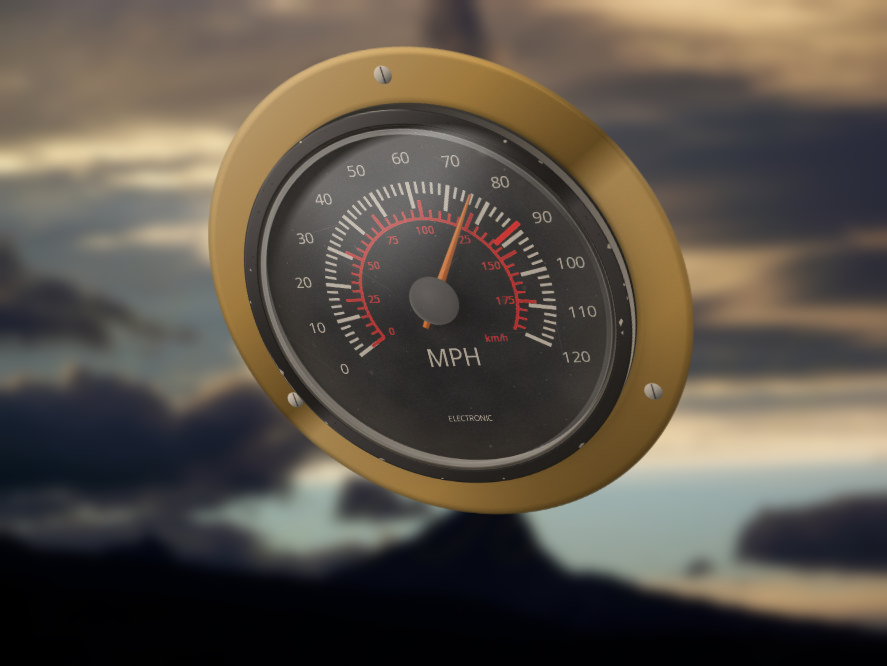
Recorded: 76,mph
